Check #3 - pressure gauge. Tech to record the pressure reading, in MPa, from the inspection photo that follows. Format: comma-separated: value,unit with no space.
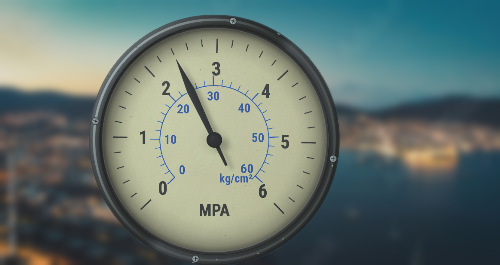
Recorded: 2.4,MPa
